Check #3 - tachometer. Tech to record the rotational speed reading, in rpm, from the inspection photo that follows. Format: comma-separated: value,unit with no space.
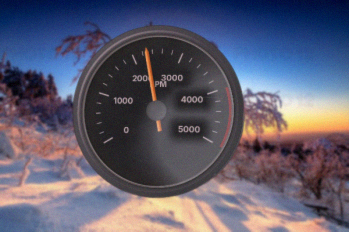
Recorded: 2300,rpm
